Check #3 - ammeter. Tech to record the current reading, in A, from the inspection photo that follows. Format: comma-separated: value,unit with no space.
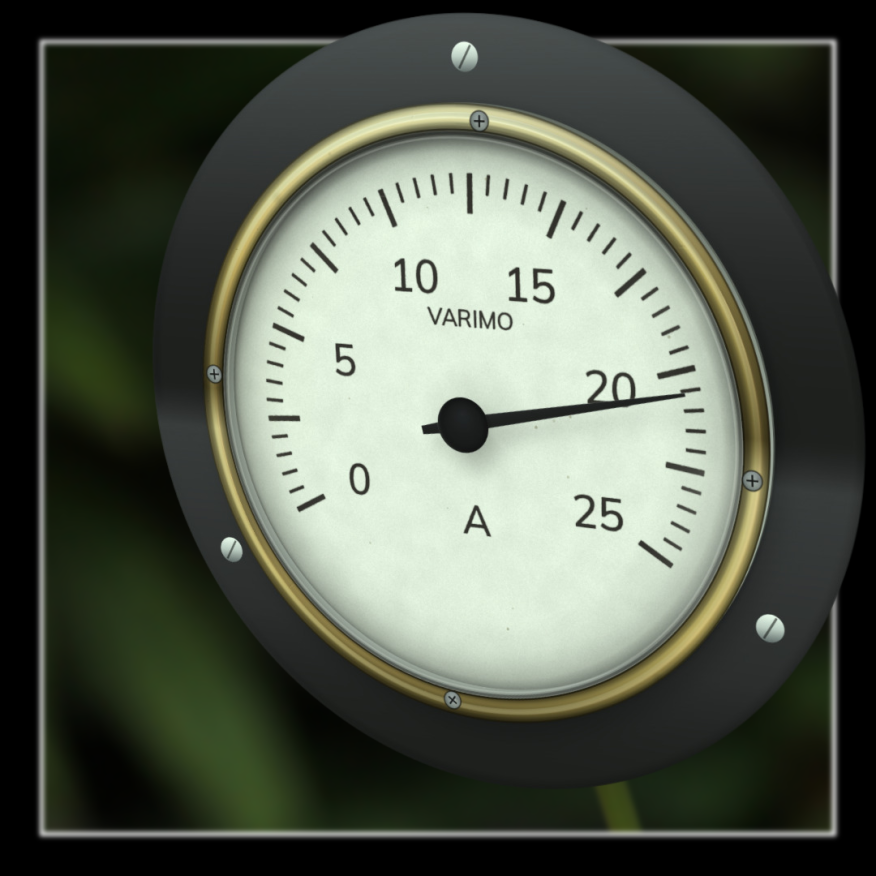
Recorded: 20.5,A
